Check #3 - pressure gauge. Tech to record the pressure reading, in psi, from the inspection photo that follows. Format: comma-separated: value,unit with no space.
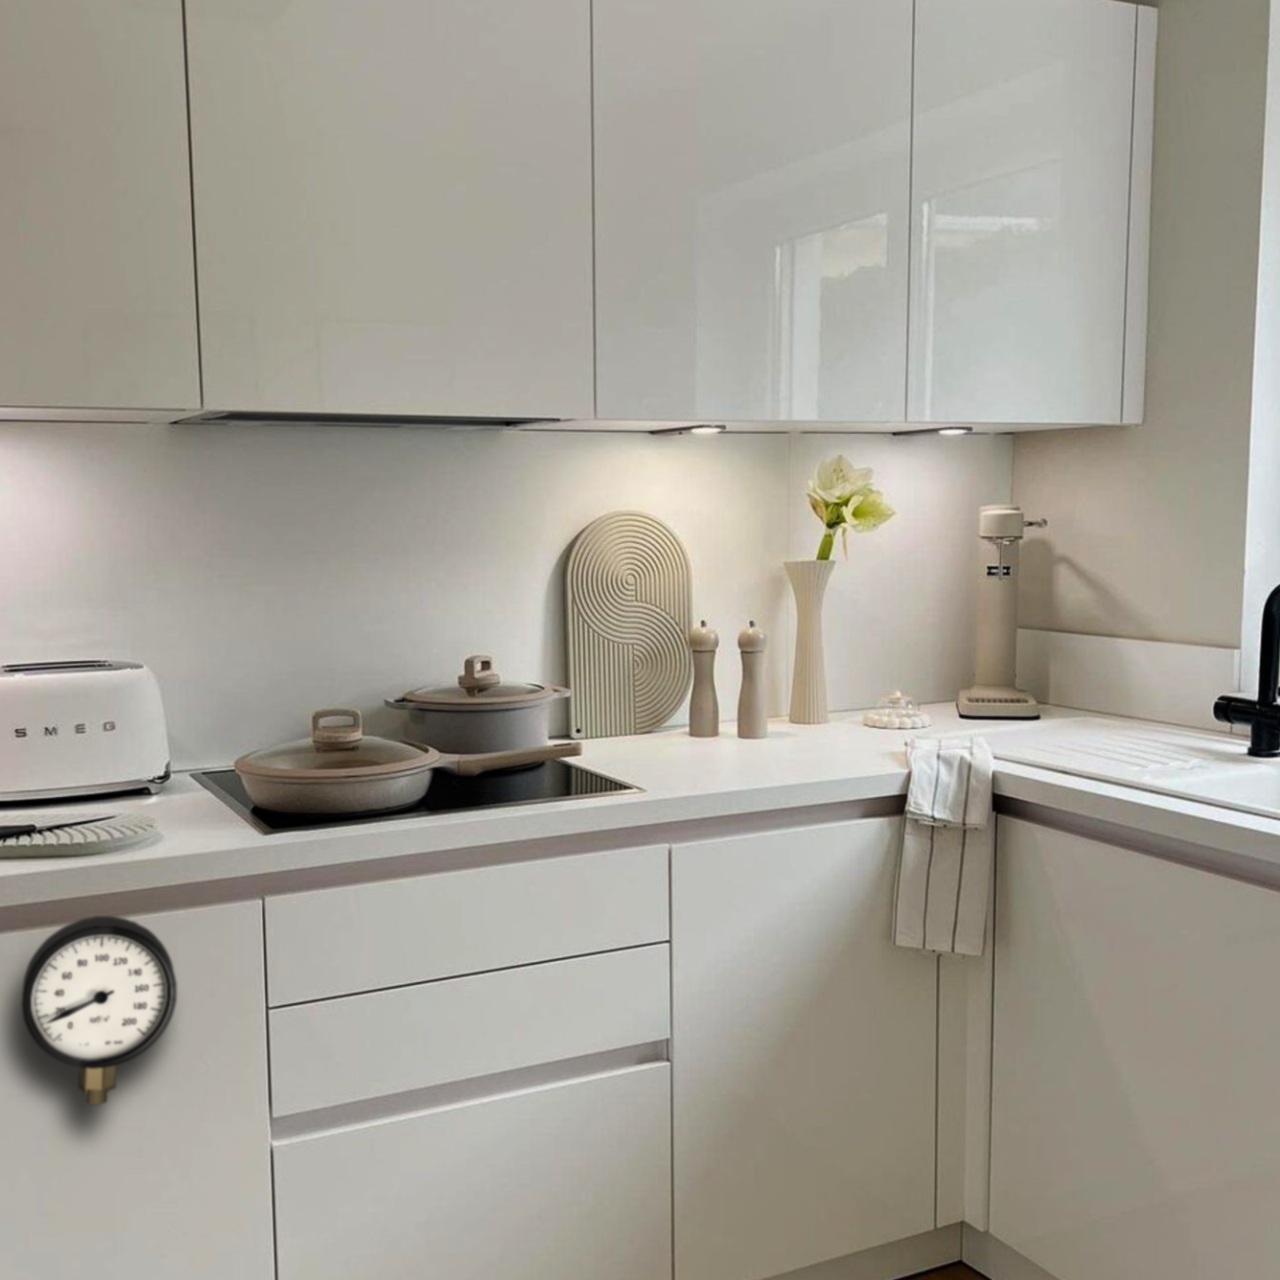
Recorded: 15,psi
